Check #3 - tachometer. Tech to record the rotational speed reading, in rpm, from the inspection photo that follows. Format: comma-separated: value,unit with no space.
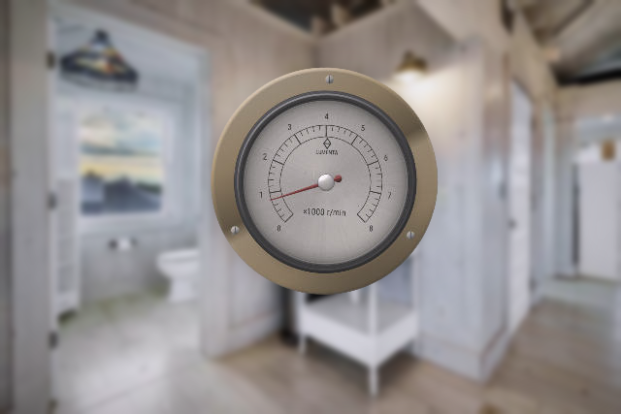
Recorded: 800,rpm
